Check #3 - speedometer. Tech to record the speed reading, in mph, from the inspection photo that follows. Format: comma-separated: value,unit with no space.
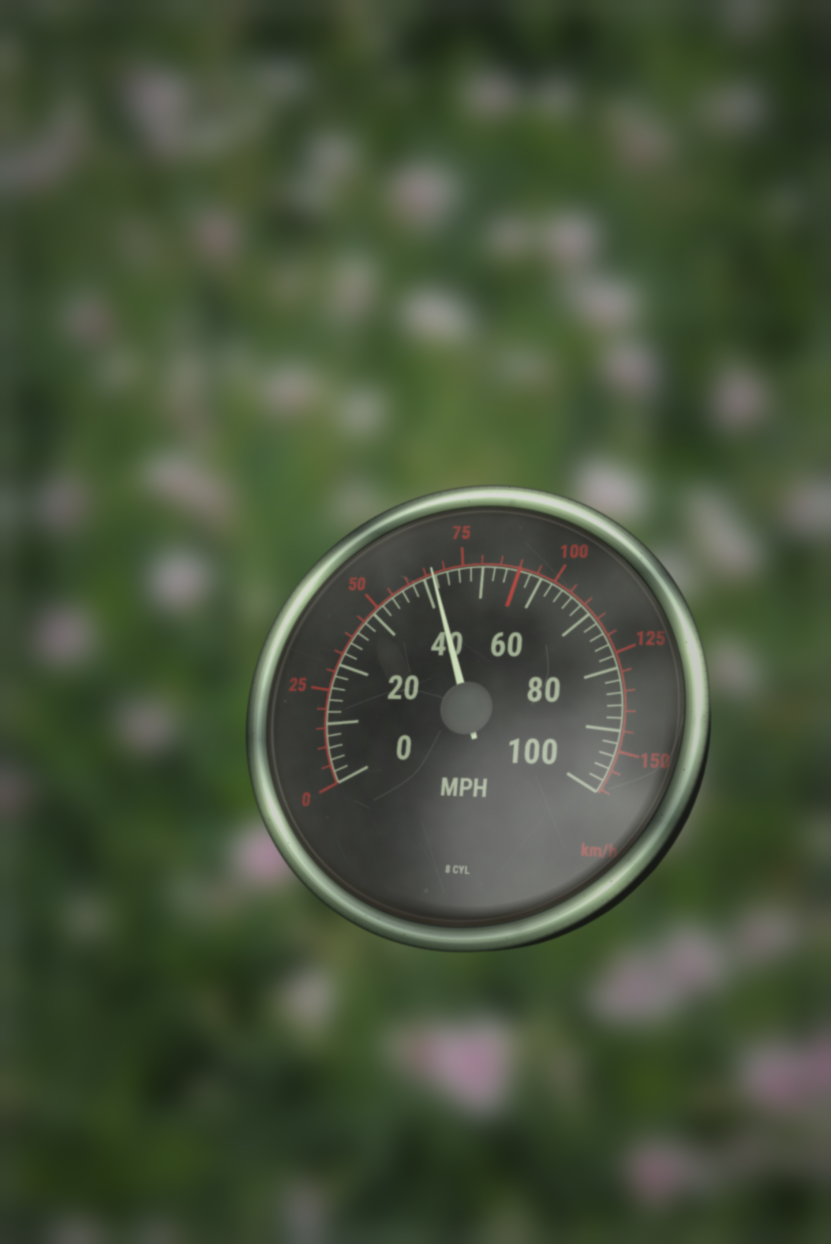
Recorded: 42,mph
